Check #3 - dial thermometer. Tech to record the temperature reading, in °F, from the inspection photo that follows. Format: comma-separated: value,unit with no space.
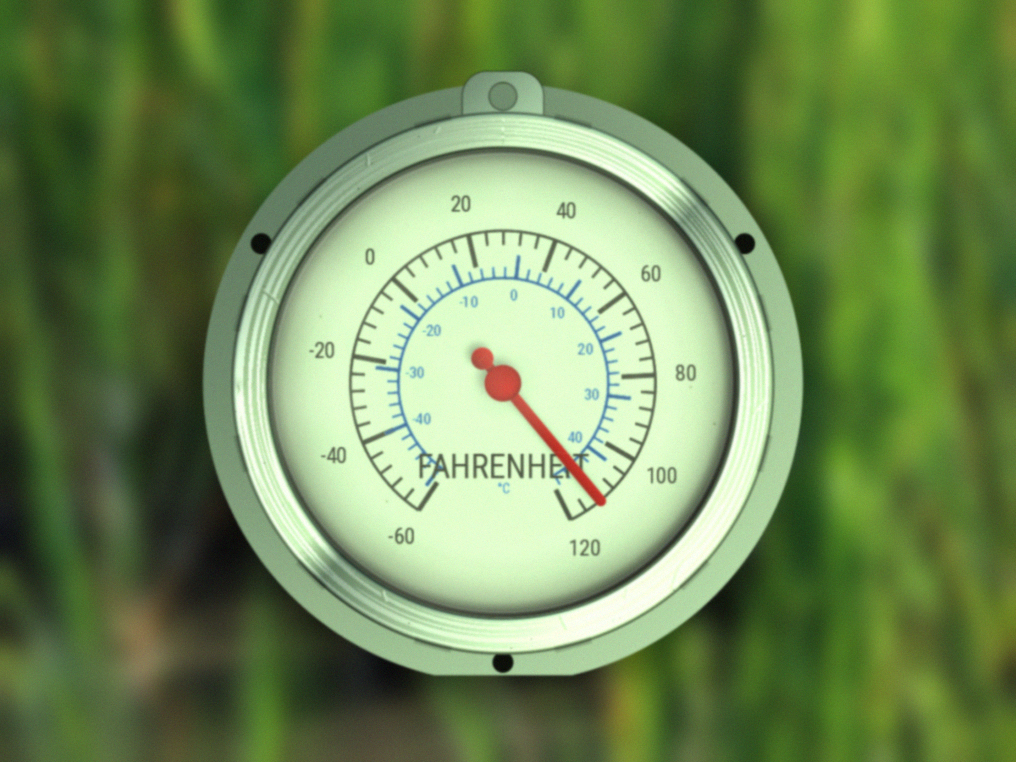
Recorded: 112,°F
